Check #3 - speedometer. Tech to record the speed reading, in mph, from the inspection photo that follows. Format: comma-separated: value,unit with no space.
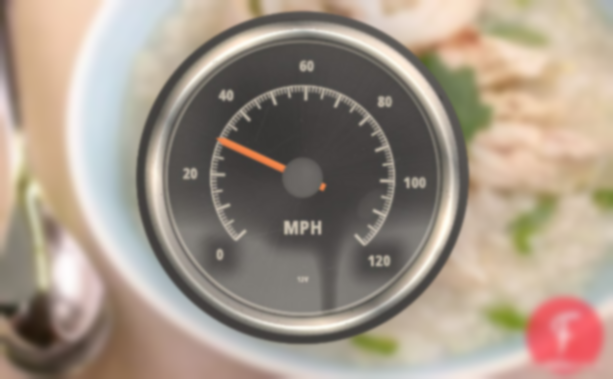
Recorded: 30,mph
